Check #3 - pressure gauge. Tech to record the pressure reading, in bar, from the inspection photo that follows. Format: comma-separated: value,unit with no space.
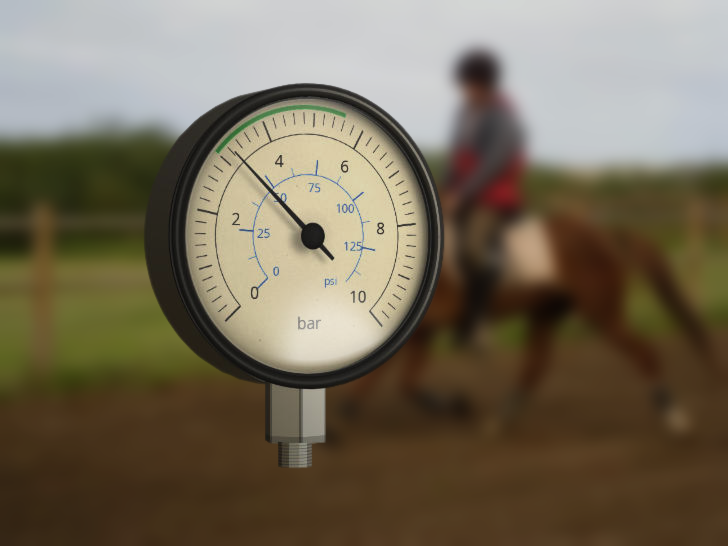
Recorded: 3.2,bar
